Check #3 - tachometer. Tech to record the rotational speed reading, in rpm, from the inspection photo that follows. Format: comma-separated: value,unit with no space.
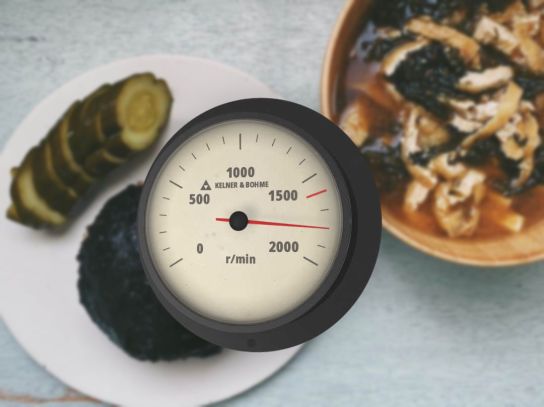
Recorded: 1800,rpm
